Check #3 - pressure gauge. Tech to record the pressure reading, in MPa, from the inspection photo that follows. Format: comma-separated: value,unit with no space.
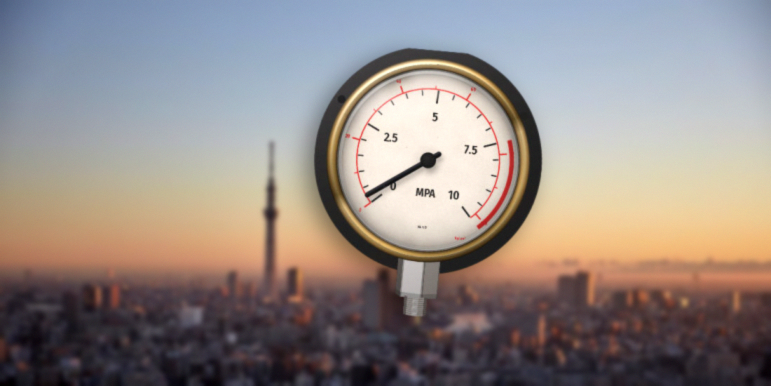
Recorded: 0.25,MPa
